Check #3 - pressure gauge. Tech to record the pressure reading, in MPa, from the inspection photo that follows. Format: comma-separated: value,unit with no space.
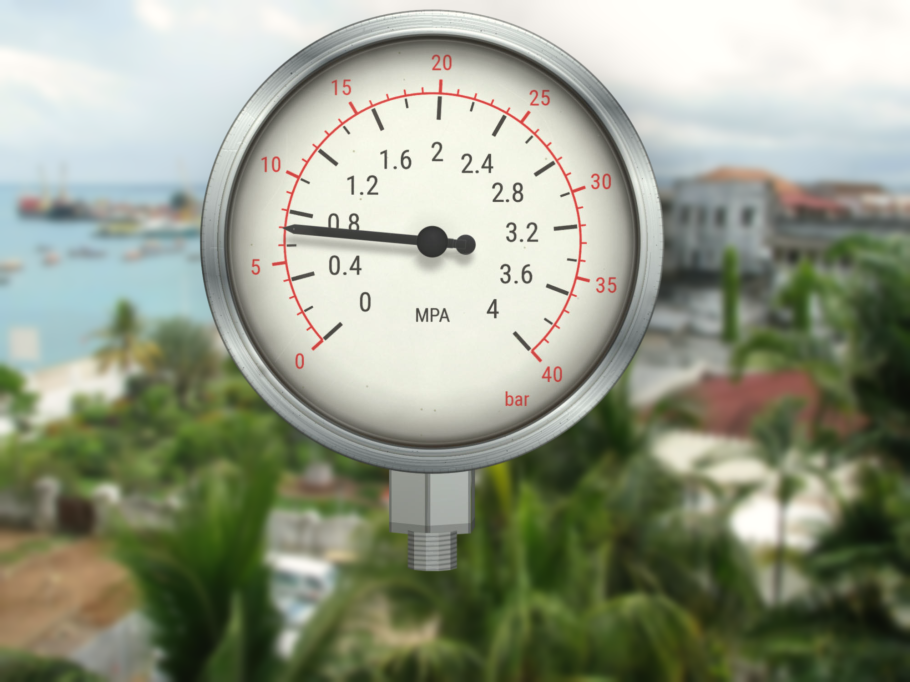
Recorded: 0.7,MPa
